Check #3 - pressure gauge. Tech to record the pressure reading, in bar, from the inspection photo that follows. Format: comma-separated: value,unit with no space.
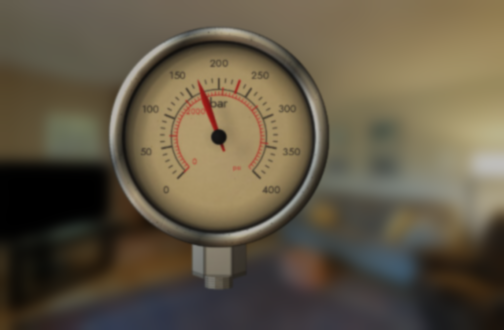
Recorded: 170,bar
